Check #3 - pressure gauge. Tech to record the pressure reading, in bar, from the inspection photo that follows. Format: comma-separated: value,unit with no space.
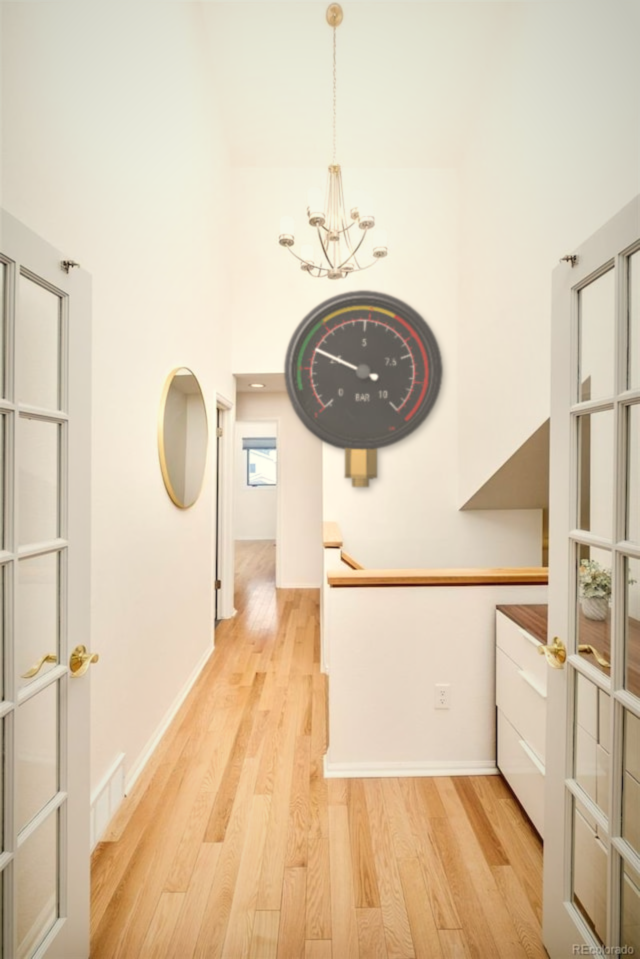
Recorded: 2.5,bar
